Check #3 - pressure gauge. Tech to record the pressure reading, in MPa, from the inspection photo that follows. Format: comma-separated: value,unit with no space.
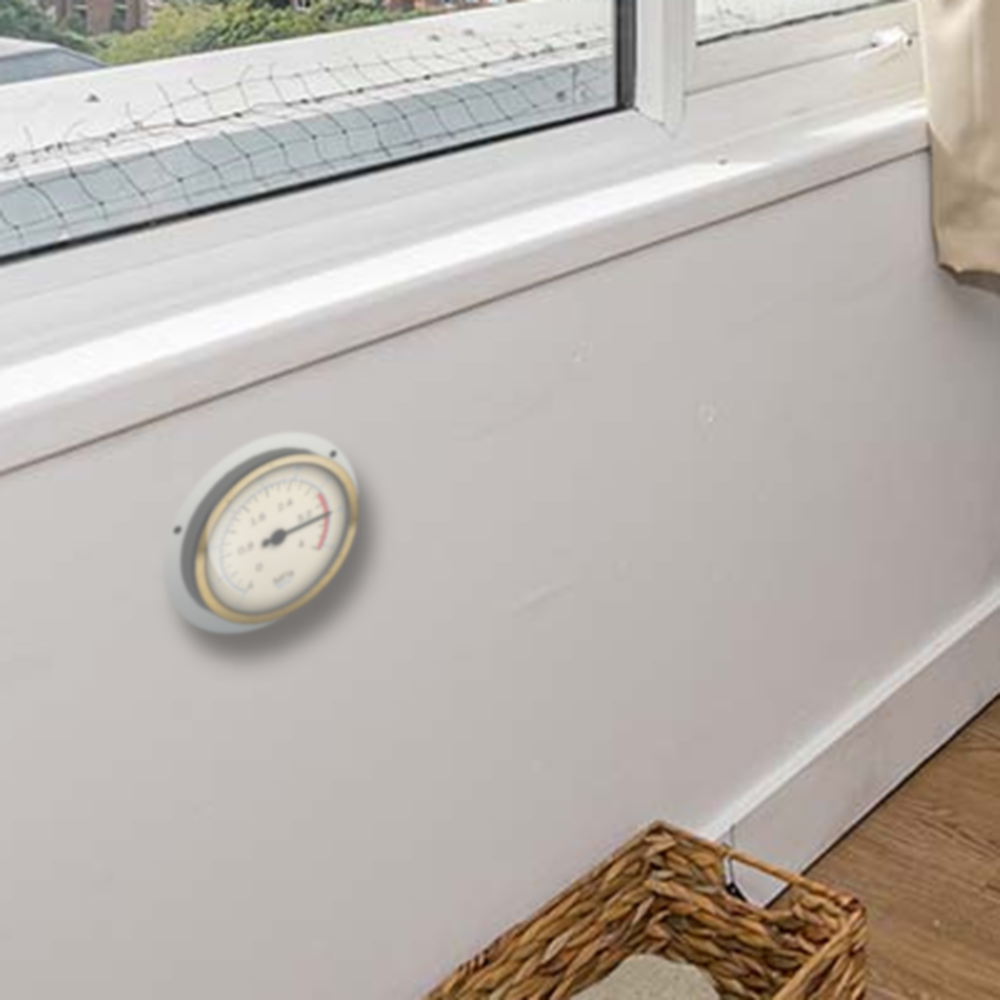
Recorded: 3.4,MPa
